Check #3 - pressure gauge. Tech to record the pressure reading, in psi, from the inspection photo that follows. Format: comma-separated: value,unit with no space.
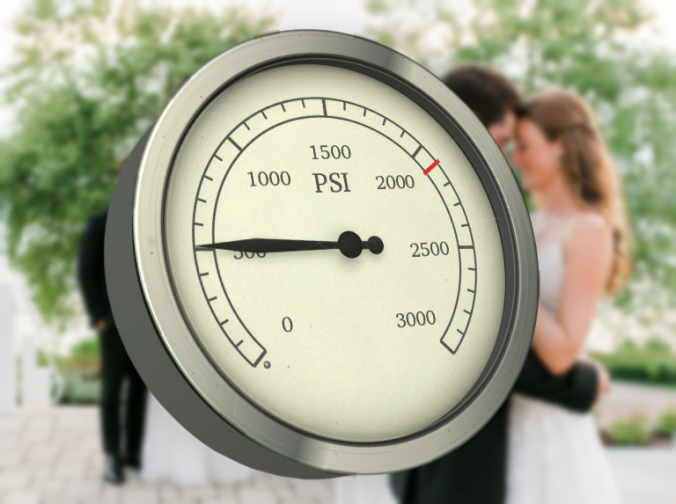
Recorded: 500,psi
